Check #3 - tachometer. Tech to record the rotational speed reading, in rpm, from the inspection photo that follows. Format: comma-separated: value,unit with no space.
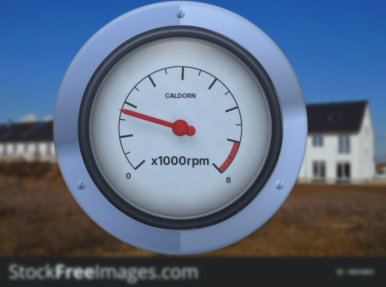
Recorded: 1750,rpm
